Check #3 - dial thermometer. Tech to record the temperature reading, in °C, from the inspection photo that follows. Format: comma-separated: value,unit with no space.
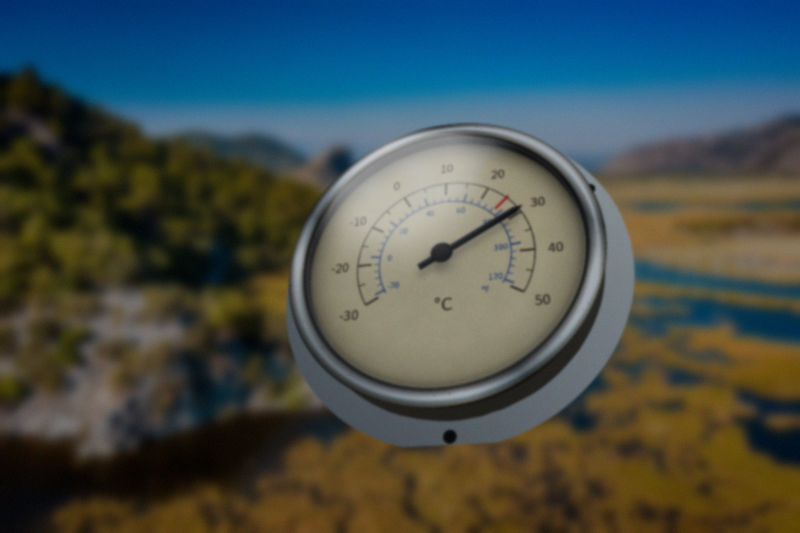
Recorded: 30,°C
